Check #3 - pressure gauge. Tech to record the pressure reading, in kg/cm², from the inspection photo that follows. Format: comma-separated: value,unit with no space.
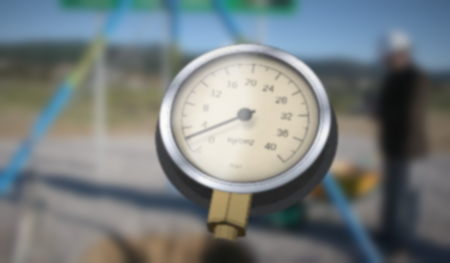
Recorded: 2,kg/cm²
